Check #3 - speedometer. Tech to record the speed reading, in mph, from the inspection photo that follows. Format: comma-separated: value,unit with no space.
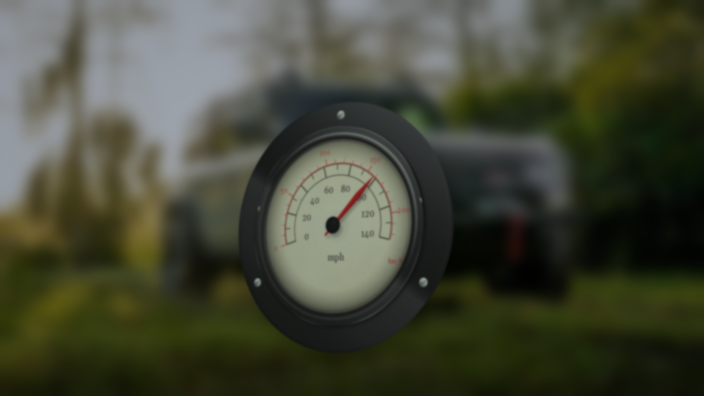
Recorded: 100,mph
